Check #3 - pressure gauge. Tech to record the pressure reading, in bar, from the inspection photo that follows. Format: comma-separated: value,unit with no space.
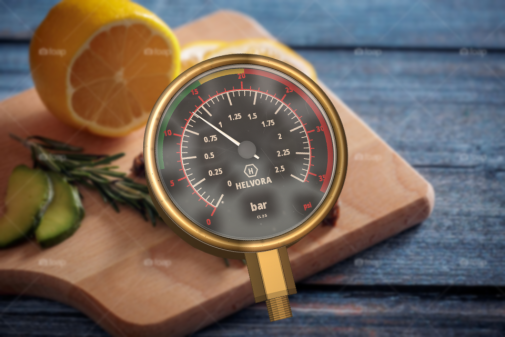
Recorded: 0.9,bar
